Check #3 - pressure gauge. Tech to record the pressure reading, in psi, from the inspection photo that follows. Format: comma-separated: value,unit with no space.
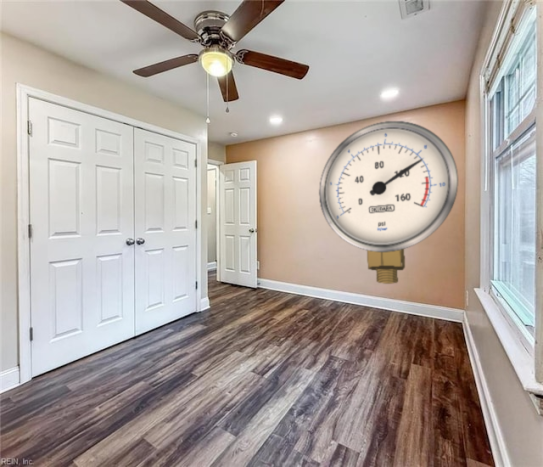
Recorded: 120,psi
